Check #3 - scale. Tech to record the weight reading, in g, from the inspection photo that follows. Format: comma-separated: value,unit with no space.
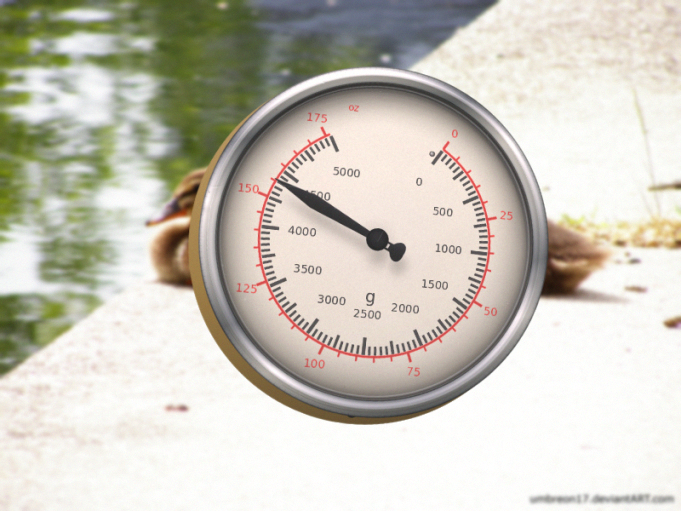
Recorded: 4400,g
